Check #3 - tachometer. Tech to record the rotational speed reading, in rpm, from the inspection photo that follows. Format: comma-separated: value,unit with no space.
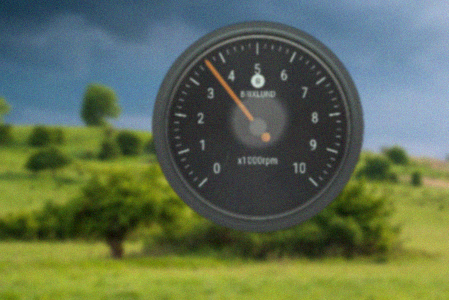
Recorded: 3600,rpm
